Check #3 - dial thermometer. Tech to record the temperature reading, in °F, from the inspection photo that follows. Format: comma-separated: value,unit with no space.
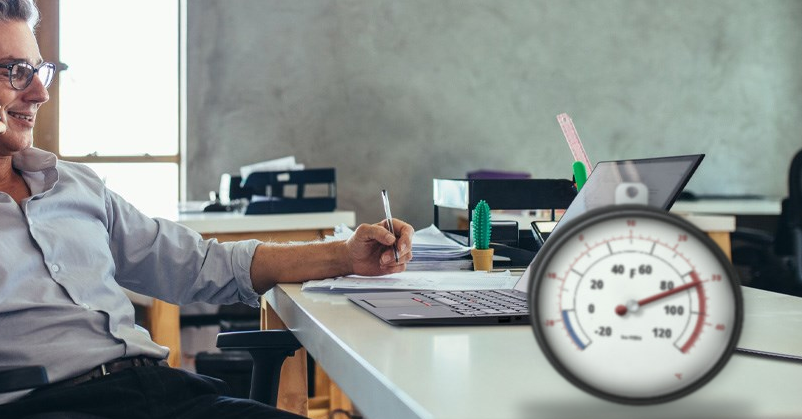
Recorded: 85,°F
